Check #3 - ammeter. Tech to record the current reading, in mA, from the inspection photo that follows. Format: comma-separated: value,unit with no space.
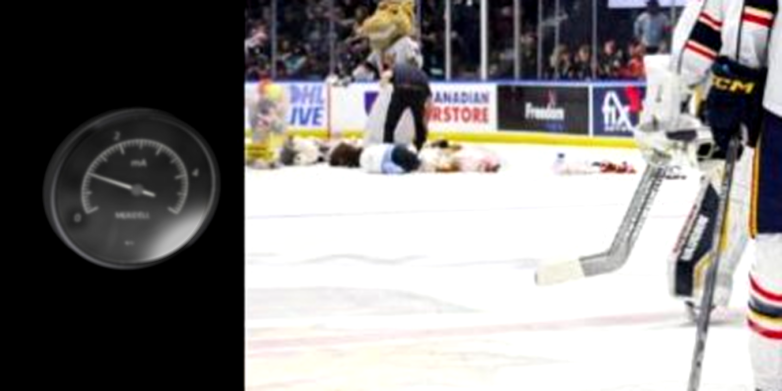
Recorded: 1,mA
